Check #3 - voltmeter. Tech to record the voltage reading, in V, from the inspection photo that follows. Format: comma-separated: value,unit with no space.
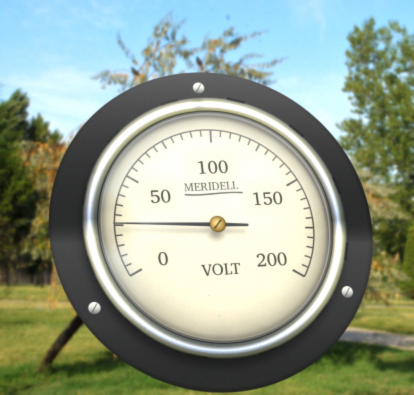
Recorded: 25,V
